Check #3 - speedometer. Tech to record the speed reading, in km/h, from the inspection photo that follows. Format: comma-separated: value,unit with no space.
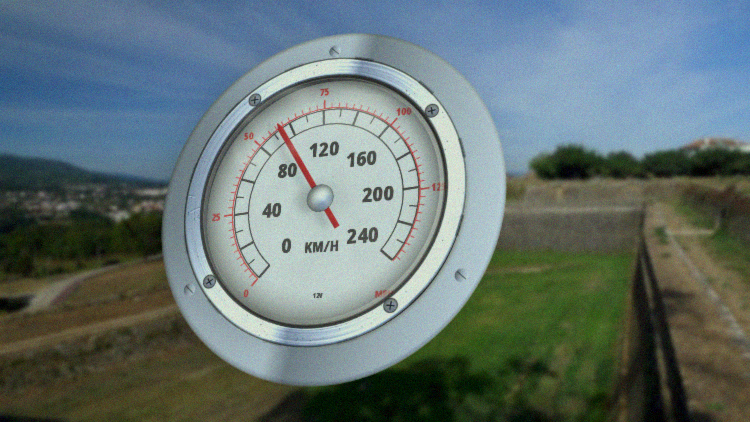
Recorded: 95,km/h
